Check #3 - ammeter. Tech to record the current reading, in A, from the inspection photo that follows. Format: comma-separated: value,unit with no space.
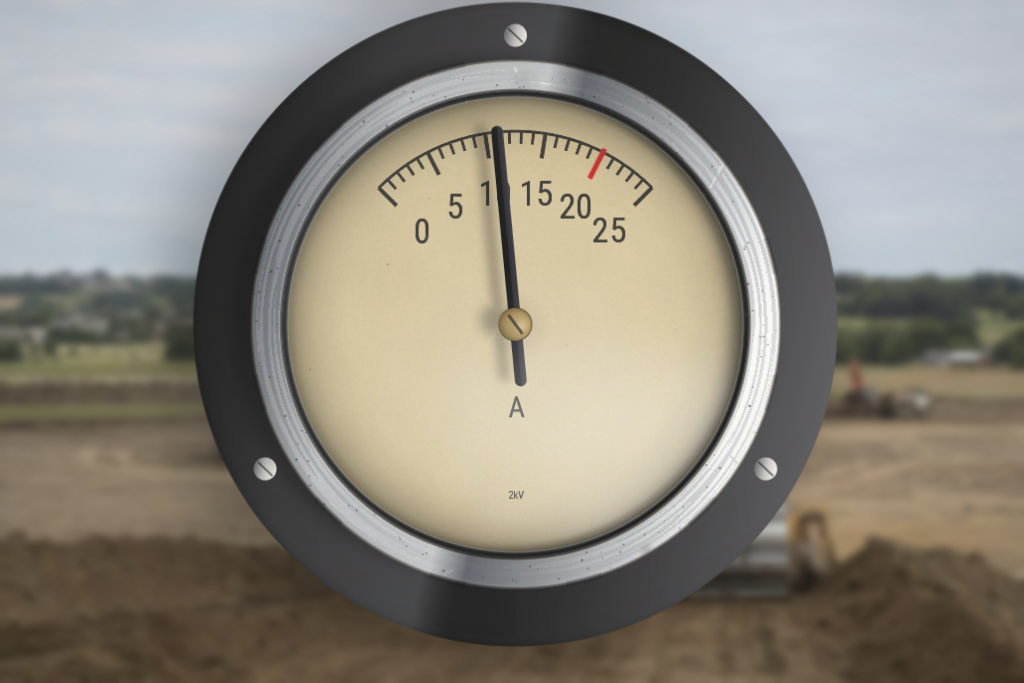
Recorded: 11,A
